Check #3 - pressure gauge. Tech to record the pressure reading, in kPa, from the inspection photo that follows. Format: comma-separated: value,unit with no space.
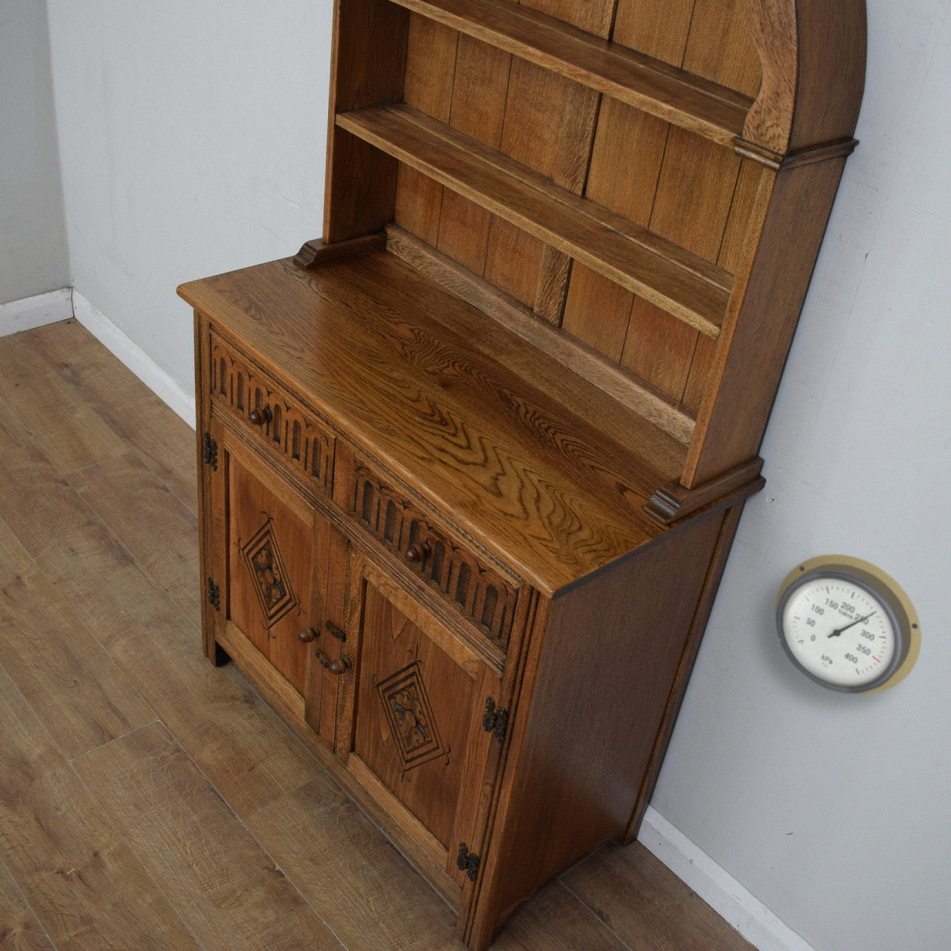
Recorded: 250,kPa
